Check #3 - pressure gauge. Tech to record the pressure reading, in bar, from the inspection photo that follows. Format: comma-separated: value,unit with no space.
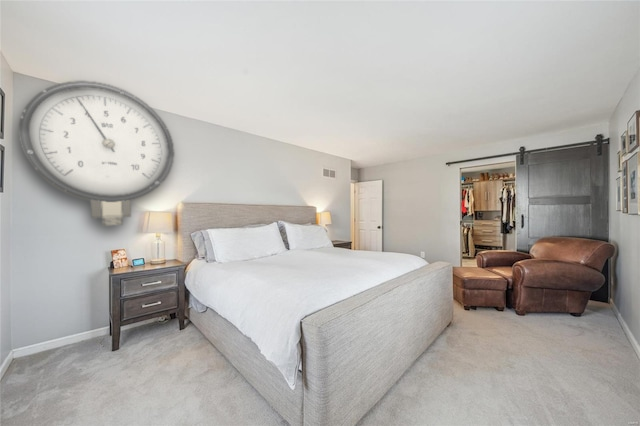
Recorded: 4,bar
